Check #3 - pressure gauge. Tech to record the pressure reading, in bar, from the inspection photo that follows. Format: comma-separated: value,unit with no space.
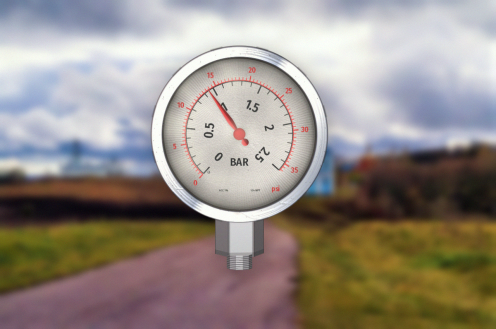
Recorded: 0.95,bar
